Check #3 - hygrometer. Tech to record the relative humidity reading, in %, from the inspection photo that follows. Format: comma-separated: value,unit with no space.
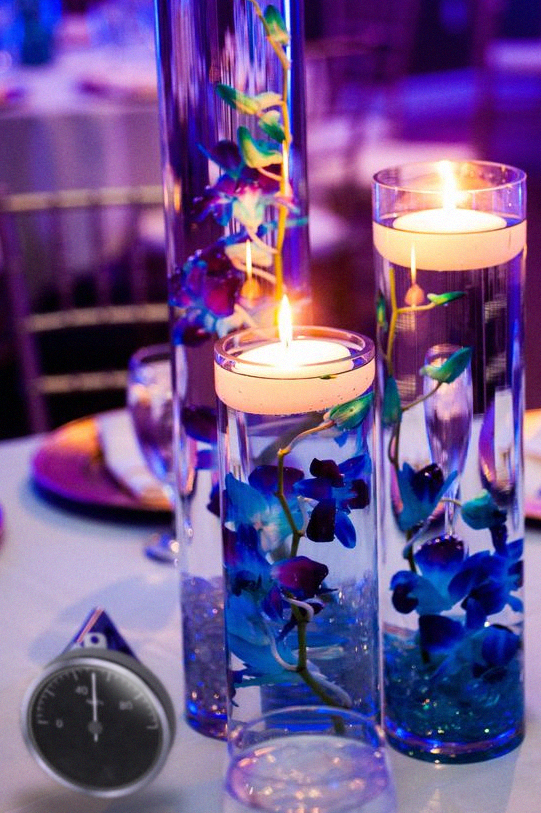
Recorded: 52,%
